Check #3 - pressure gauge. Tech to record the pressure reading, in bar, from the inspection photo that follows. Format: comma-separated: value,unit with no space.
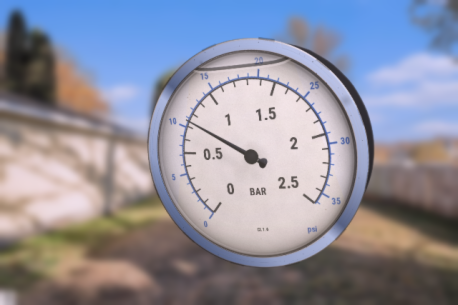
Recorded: 0.75,bar
